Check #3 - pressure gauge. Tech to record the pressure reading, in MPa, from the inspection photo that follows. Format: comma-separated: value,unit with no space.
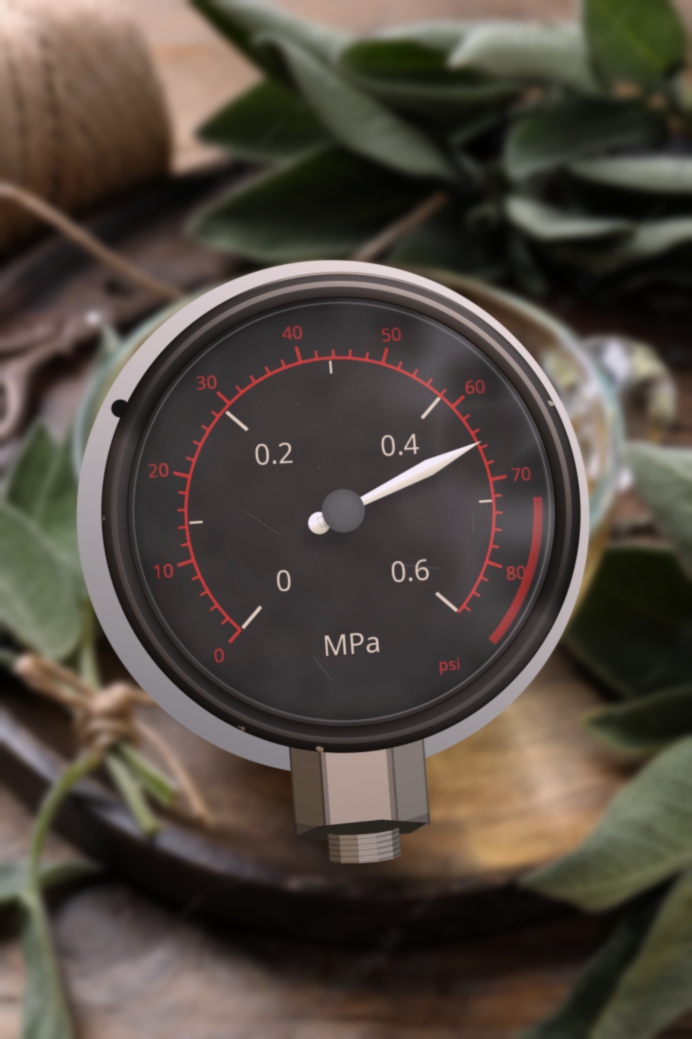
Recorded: 0.45,MPa
